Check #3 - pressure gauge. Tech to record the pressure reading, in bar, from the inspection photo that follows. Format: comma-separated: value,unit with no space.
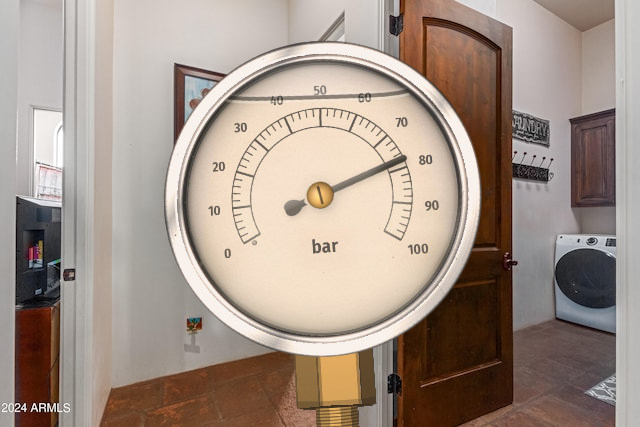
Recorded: 78,bar
